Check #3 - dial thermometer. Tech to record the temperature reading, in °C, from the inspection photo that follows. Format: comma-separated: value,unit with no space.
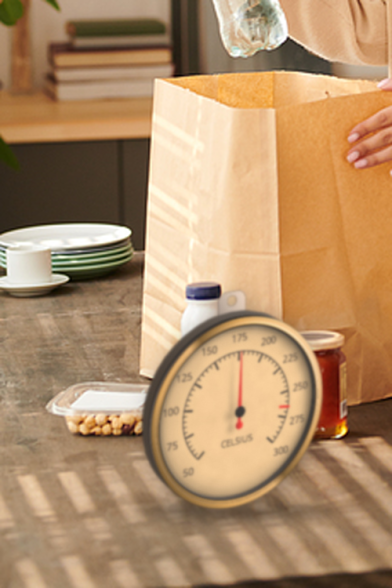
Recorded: 175,°C
